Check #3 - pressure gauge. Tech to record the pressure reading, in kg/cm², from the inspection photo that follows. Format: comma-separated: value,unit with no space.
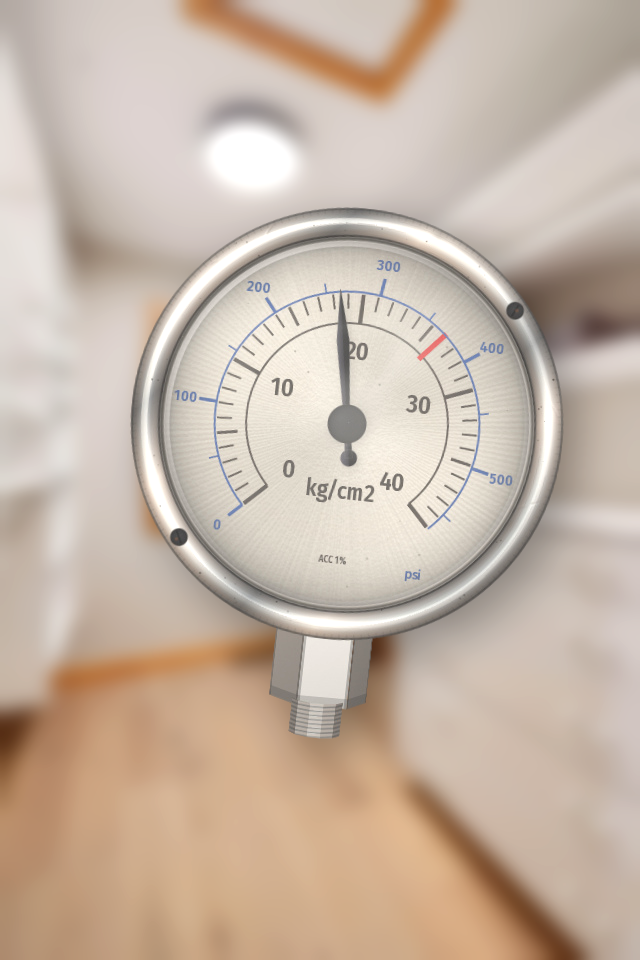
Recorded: 18.5,kg/cm²
